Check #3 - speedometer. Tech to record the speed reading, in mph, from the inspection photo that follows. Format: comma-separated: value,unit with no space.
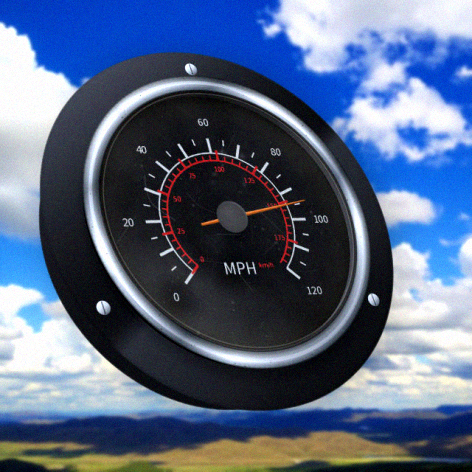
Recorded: 95,mph
